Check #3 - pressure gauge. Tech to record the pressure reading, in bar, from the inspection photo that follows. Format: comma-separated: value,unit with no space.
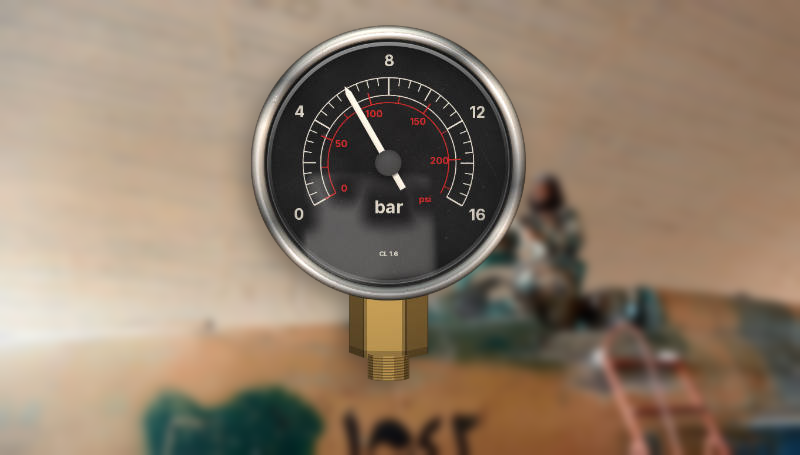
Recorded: 6,bar
